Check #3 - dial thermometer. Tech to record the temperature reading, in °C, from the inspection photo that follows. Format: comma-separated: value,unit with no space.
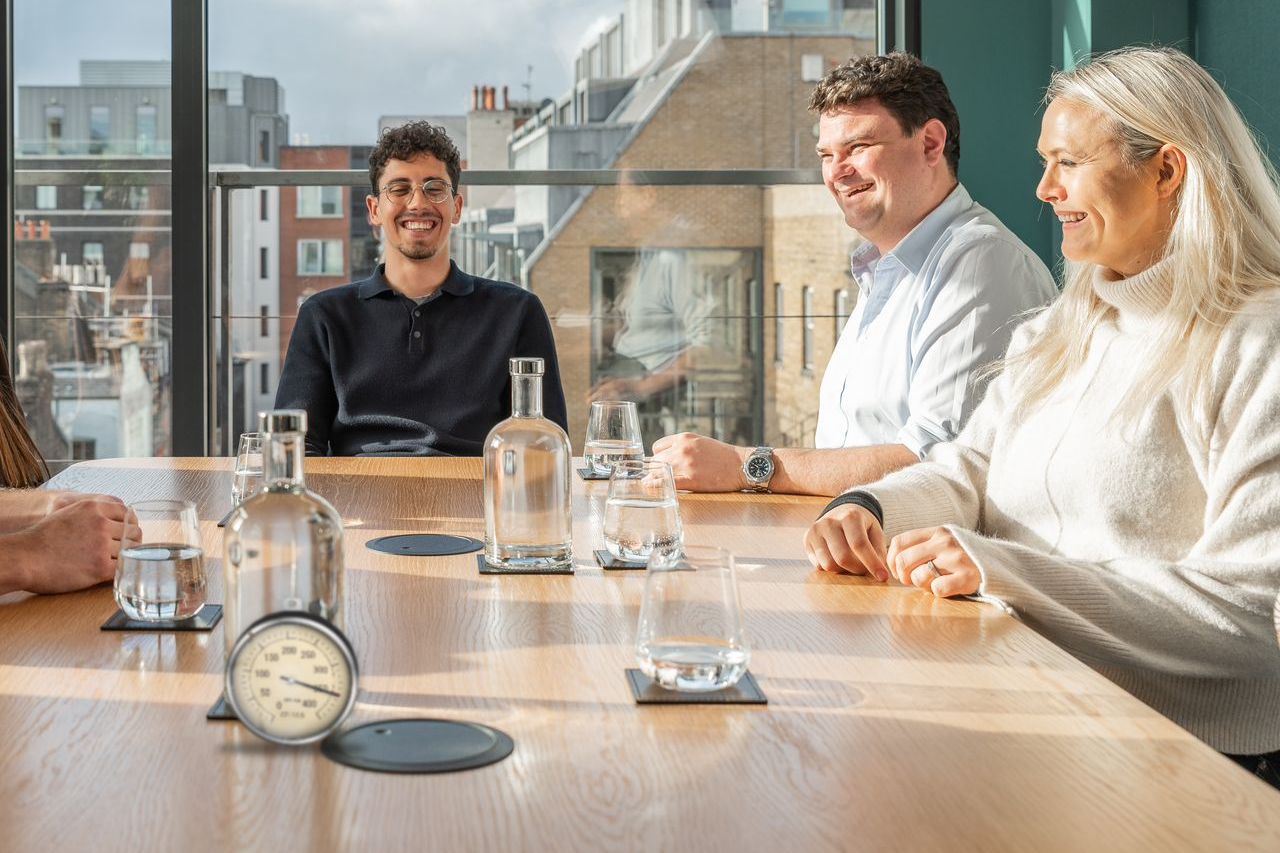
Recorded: 350,°C
